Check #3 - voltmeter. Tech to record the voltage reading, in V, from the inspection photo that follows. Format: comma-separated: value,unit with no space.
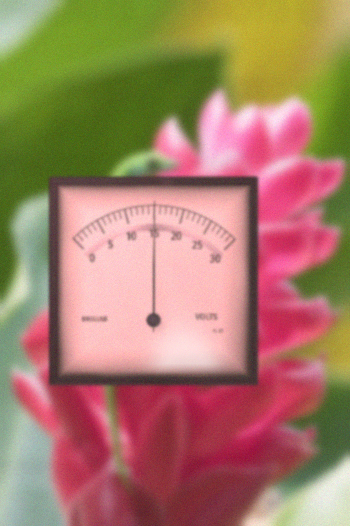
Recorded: 15,V
